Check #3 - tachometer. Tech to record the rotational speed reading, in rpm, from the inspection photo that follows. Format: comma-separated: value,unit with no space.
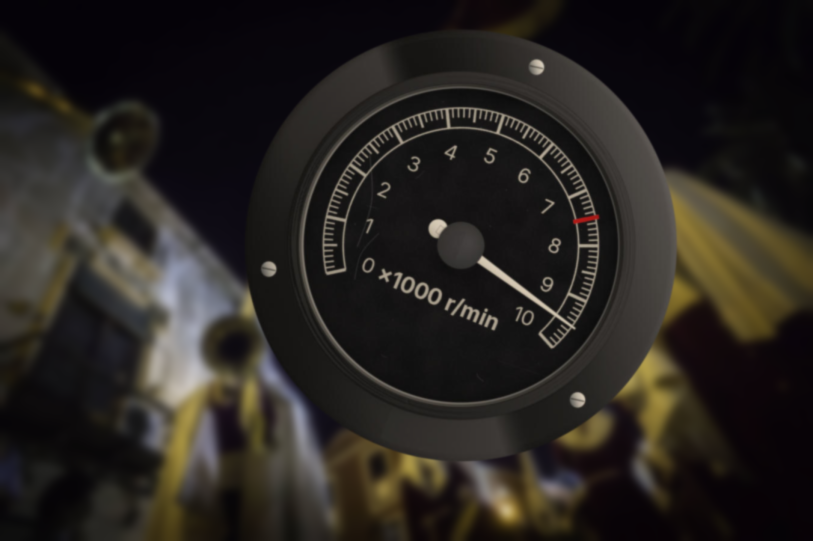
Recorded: 9500,rpm
